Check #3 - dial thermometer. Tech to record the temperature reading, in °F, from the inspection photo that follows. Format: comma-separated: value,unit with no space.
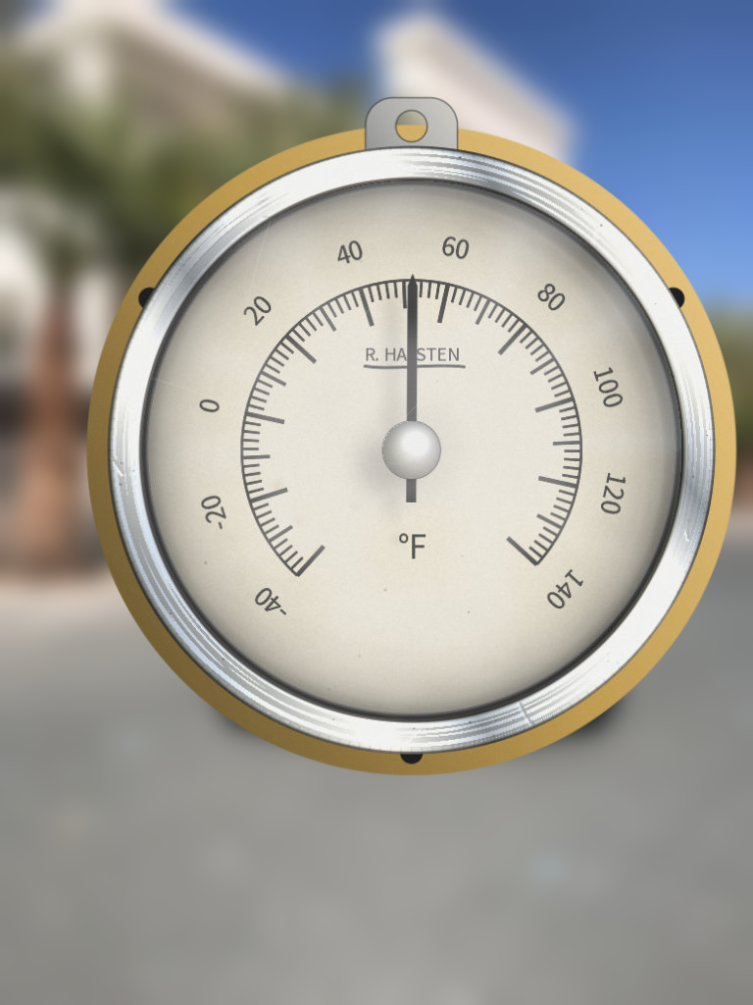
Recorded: 52,°F
